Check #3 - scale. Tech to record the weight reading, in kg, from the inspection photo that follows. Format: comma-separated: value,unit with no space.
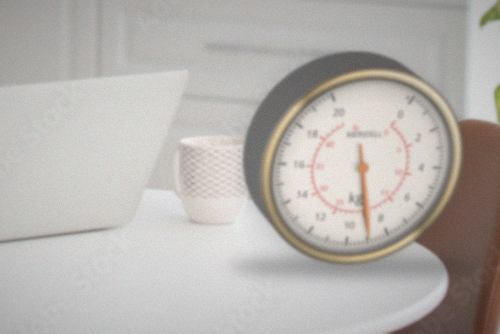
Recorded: 9,kg
